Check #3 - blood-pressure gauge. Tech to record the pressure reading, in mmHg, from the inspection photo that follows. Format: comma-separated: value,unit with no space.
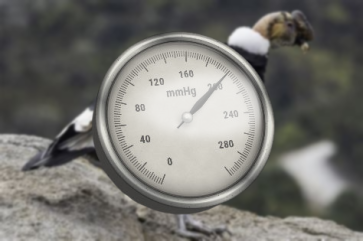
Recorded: 200,mmHg
